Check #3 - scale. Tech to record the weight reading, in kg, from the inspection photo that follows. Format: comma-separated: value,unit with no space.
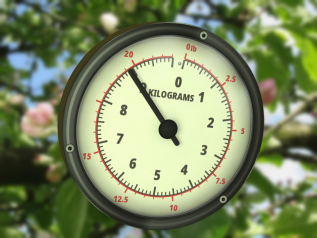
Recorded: 8.9,kg
